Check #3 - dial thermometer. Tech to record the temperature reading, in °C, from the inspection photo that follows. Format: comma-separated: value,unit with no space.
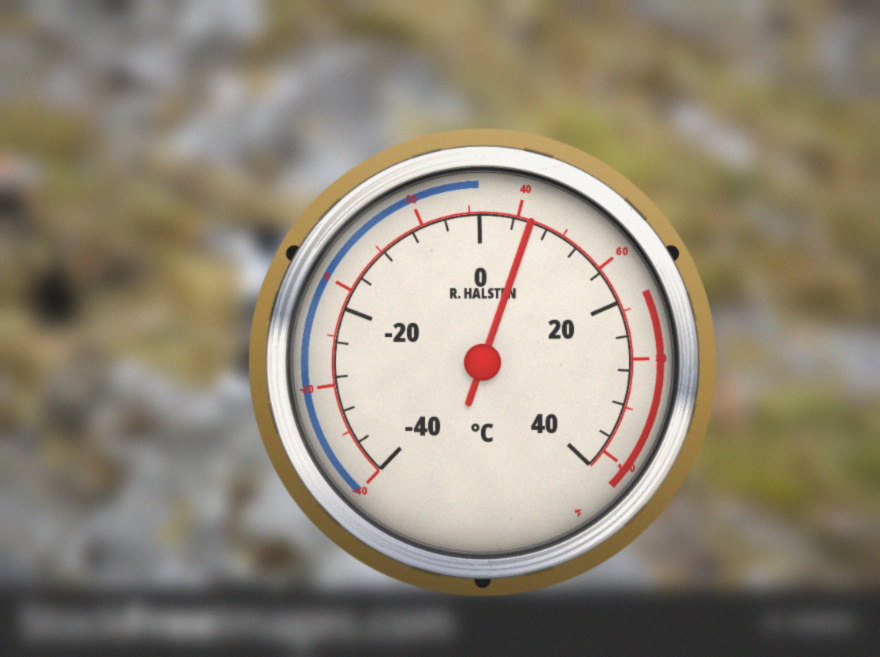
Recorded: 6,°C
